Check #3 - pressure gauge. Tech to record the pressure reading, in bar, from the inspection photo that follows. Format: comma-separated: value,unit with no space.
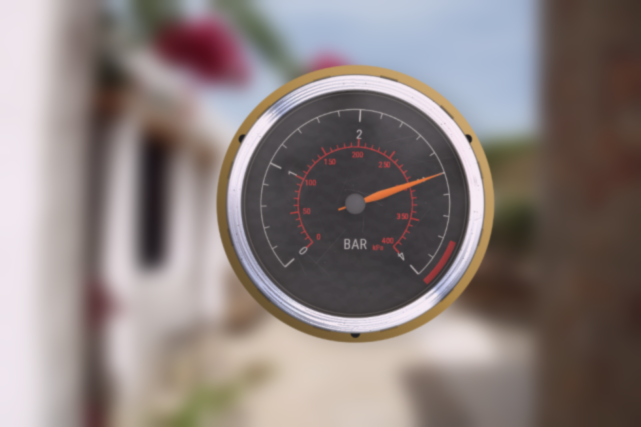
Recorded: 3,bar
